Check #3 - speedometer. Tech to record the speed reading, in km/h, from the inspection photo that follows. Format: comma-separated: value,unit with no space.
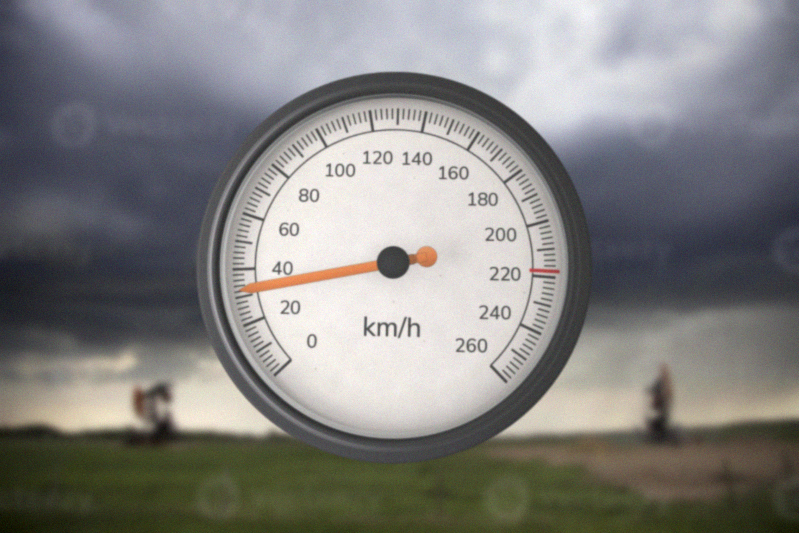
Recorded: 32,km/h
